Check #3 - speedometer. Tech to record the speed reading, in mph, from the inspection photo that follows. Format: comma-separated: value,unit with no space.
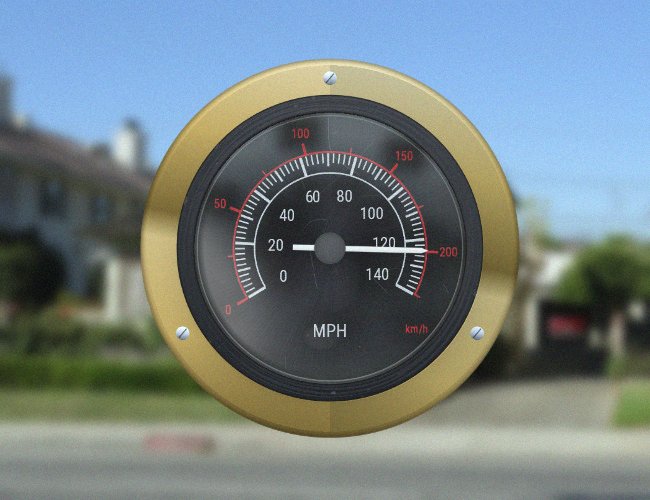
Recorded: 124,mph
